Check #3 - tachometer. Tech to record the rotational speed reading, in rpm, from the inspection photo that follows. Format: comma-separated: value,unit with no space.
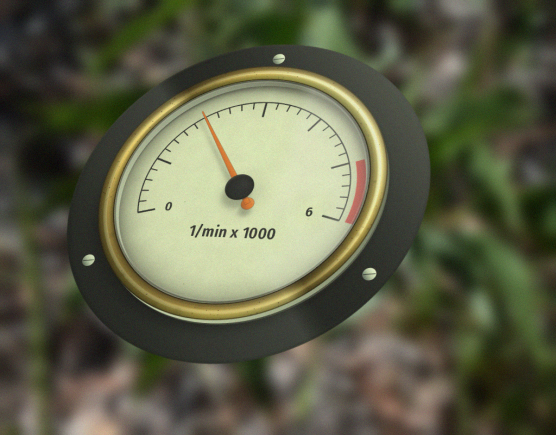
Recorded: 2000,rpm
